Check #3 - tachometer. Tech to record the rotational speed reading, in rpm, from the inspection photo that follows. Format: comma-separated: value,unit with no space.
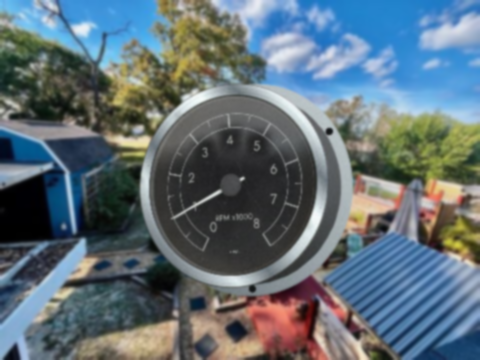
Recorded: 1000,rpm
